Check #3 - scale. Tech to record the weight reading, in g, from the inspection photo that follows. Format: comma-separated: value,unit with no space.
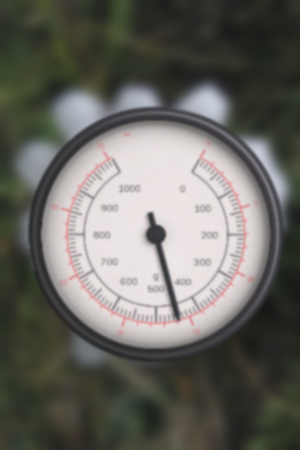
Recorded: 450,g
